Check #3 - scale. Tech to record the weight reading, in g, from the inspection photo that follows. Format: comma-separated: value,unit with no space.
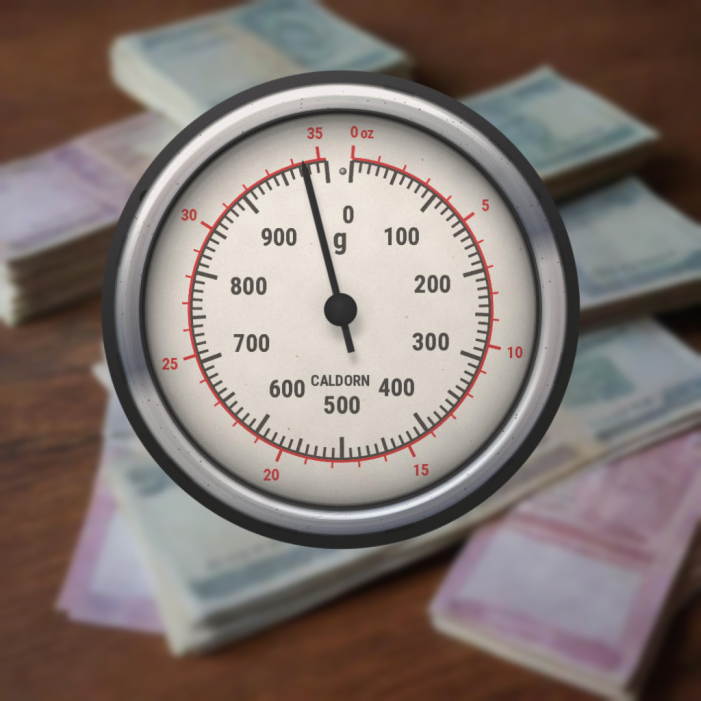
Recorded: 975,g
